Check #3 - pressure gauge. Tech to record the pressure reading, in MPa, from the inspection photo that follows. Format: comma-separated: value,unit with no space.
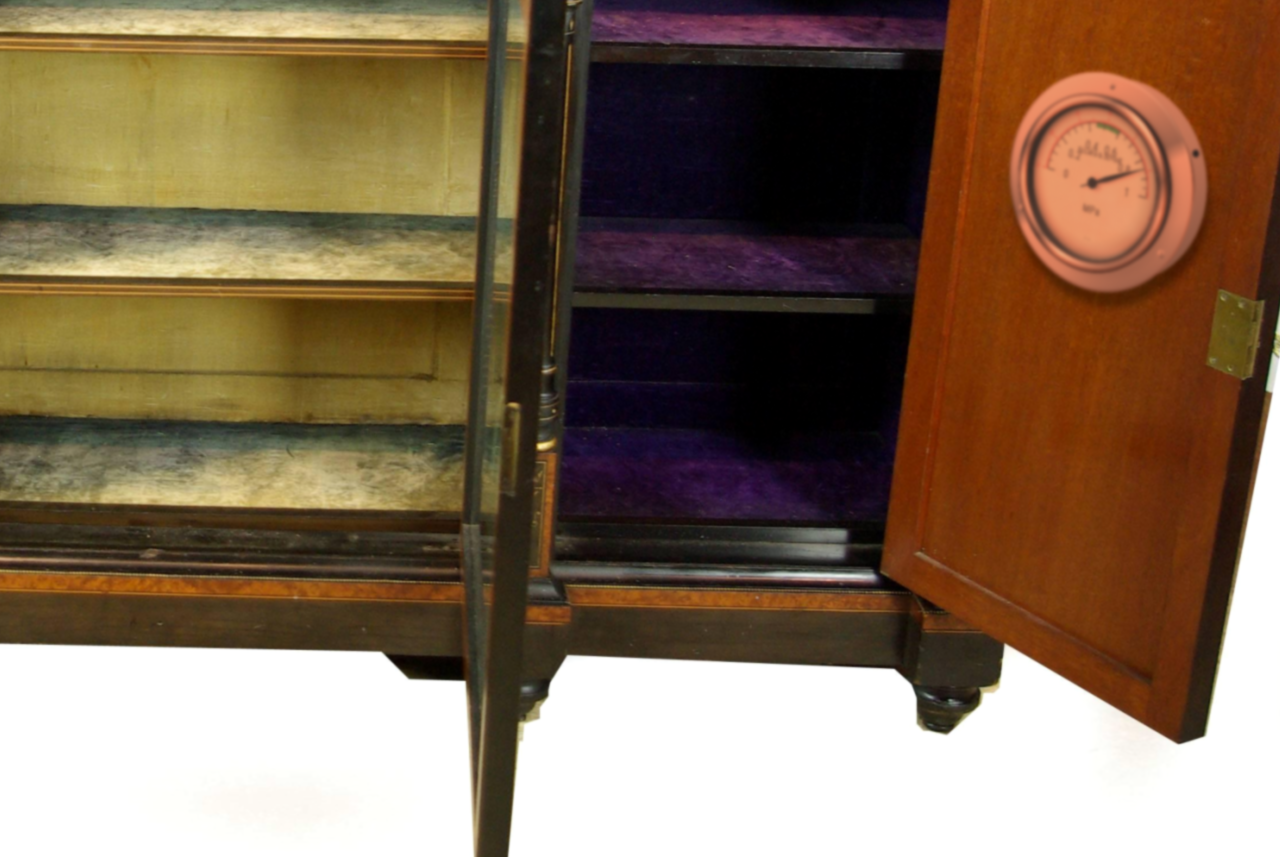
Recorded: 0.85,MPa
